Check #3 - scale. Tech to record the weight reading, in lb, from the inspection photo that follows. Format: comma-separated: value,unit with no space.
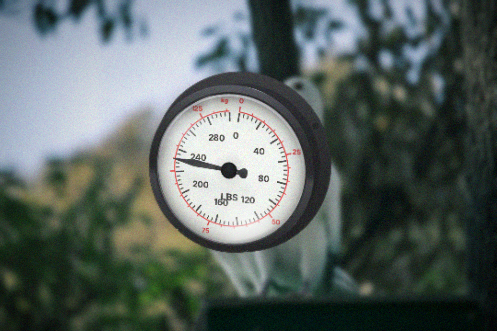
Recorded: 232,lb
